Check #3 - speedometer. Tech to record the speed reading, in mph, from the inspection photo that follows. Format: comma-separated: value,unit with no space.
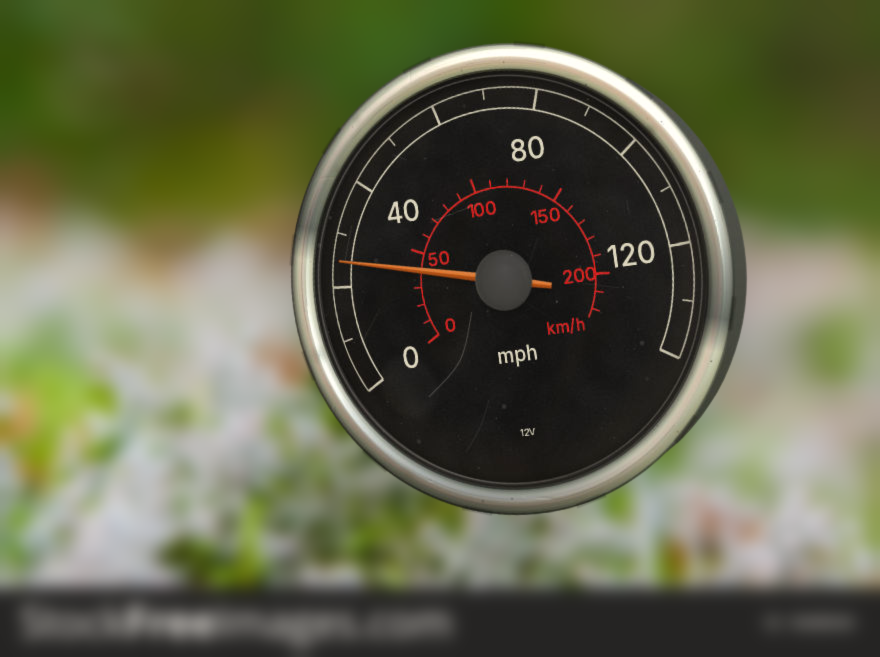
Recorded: 25,mph
